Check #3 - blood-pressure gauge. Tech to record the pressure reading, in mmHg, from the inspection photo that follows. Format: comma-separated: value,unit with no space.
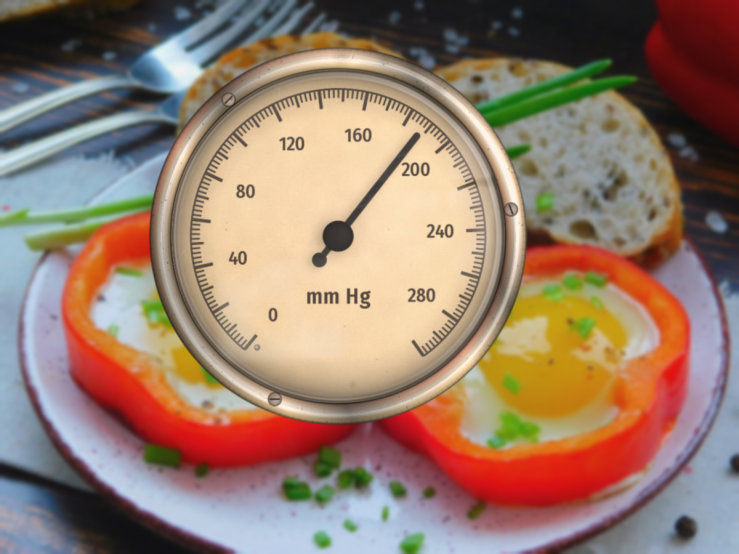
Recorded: 188,mmHg
